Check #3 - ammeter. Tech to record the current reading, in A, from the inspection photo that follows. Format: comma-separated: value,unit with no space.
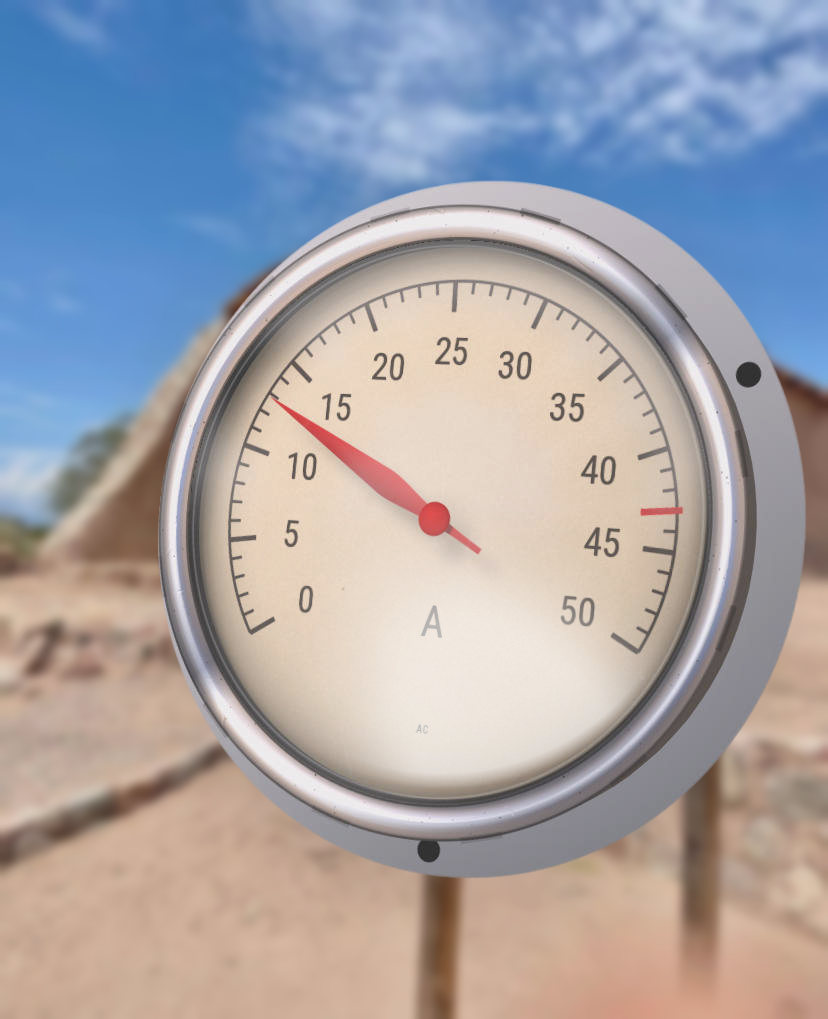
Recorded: 13,A
